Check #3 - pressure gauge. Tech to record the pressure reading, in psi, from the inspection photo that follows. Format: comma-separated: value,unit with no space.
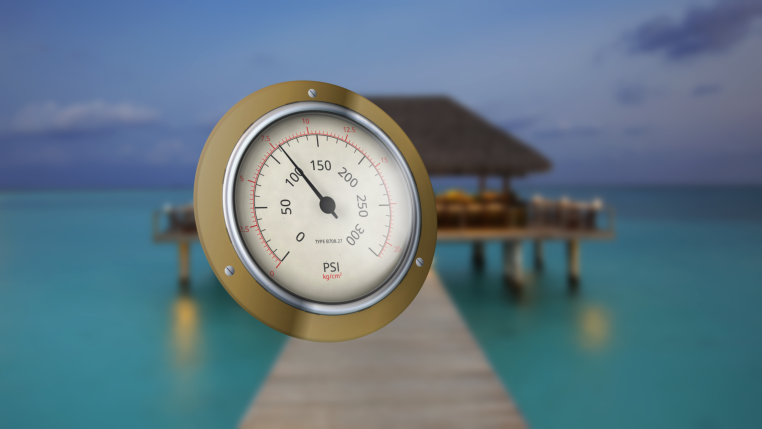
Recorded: 110,psi
